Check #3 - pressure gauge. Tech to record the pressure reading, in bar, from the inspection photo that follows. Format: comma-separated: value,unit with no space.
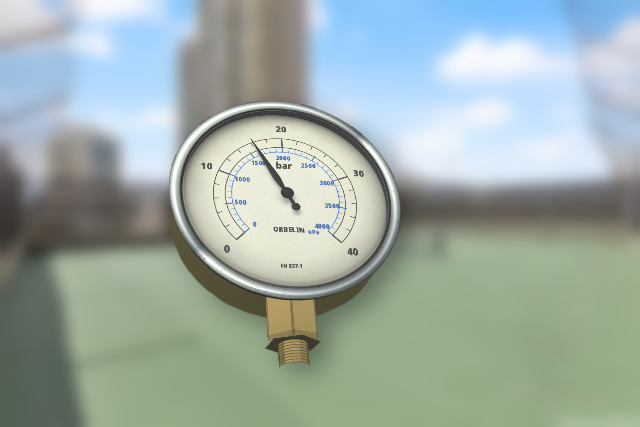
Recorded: 16,bar
